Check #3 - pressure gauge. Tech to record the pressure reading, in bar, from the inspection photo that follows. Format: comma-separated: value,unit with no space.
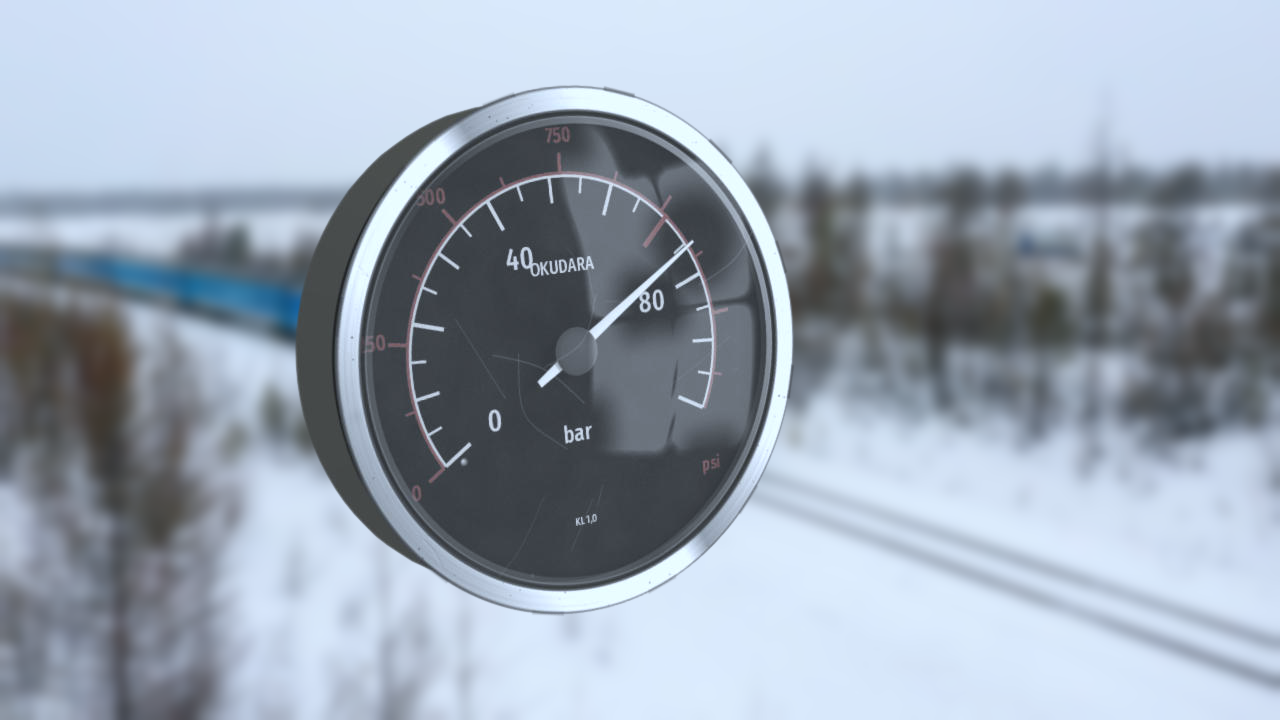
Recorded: 75,bar
